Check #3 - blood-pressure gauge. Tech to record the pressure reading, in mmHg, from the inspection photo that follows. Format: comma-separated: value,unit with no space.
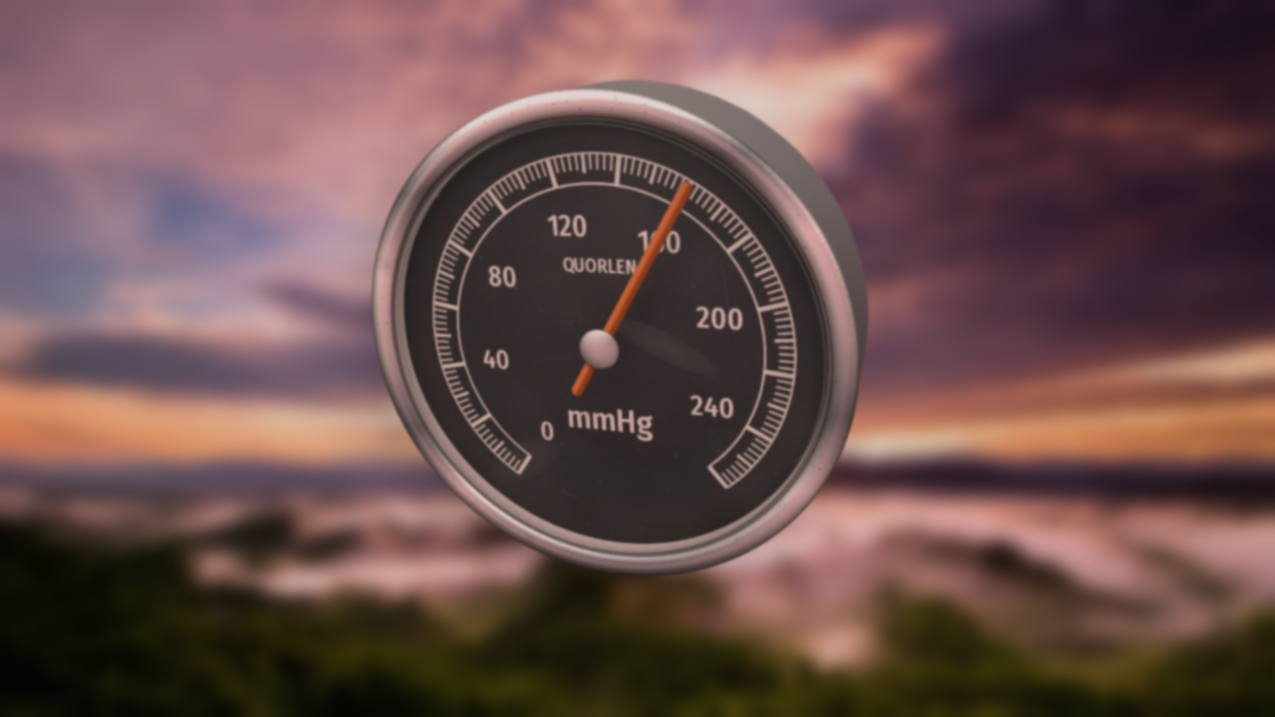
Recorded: 160,mmHg
